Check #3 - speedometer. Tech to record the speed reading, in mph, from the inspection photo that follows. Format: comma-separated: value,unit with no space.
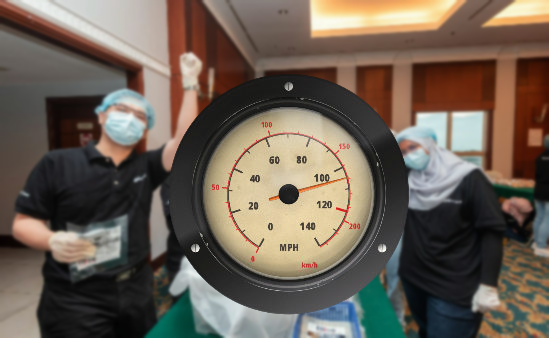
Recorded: 105,mph
